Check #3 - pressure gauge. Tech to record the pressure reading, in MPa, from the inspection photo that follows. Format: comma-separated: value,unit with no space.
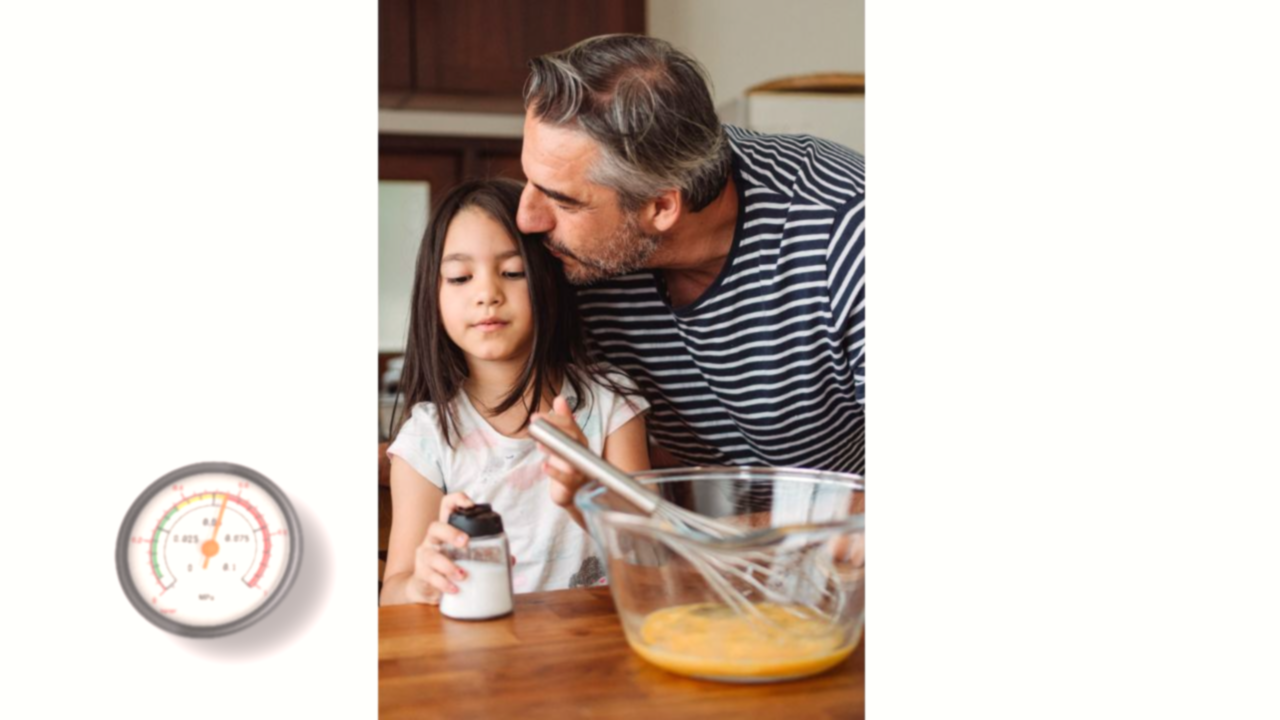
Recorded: 0.055,MPa
